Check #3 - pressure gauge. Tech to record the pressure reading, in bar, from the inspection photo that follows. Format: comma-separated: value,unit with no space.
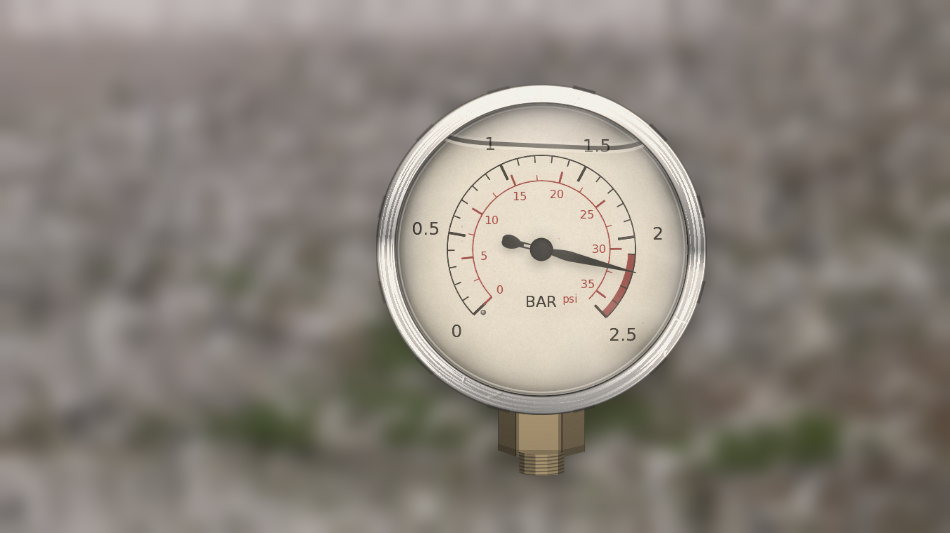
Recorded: 2.2,bar
